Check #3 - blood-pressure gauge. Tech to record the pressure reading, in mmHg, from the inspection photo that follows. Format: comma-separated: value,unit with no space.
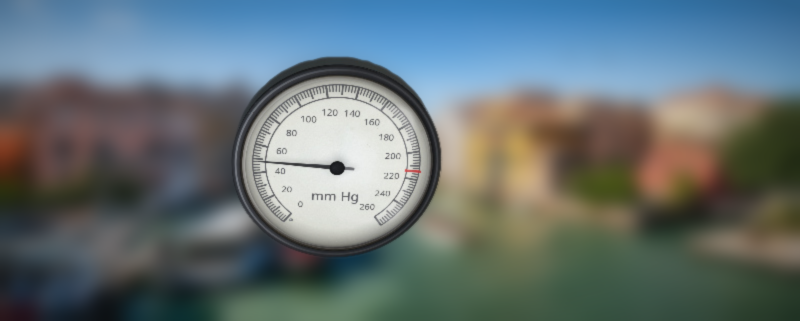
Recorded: 50,mmHg
